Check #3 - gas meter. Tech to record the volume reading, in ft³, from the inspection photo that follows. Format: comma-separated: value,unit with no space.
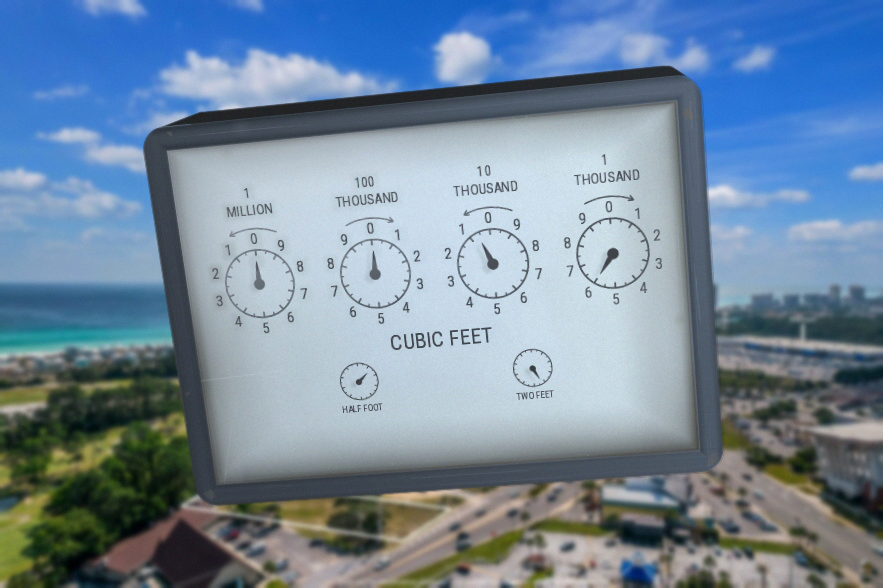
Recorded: 600,ft³
